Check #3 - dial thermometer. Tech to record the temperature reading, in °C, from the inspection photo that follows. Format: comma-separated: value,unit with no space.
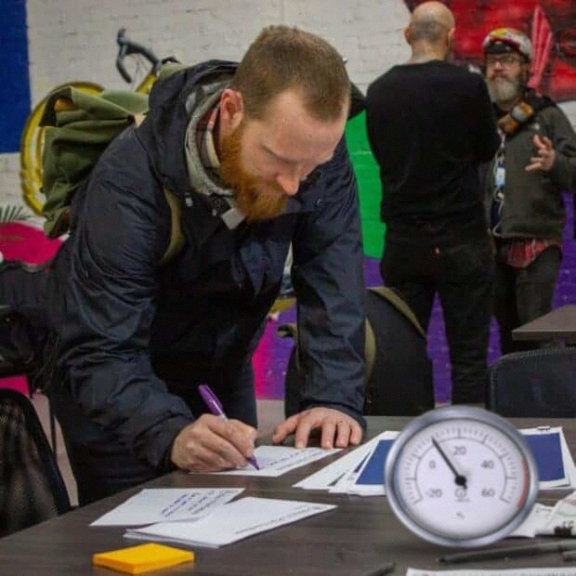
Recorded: 10,°C
